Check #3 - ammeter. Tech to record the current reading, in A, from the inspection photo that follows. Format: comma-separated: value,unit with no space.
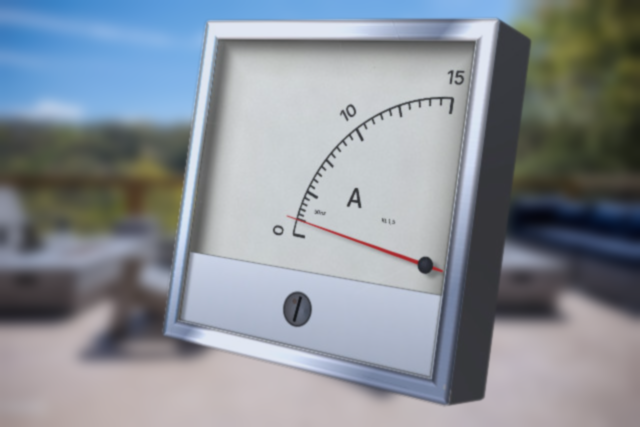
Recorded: 2.5,A
